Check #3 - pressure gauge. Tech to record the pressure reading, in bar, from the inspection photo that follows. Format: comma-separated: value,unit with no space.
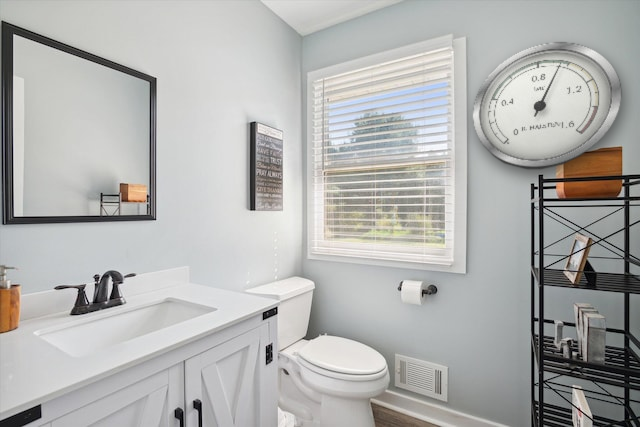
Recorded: 0.95,bar
